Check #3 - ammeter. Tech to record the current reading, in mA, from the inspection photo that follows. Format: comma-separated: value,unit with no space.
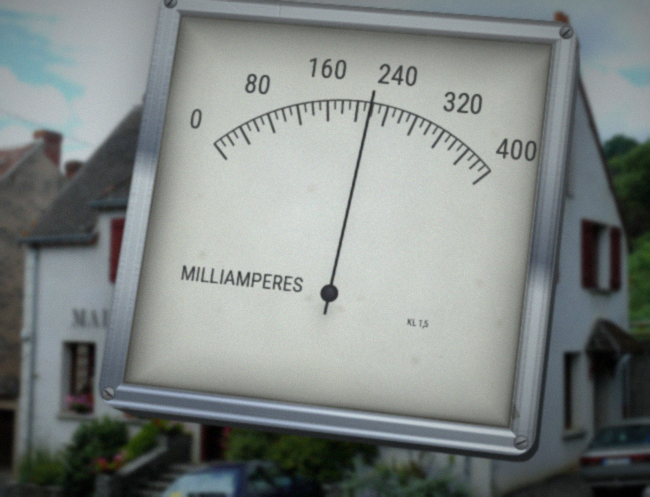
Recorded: 220,mA
